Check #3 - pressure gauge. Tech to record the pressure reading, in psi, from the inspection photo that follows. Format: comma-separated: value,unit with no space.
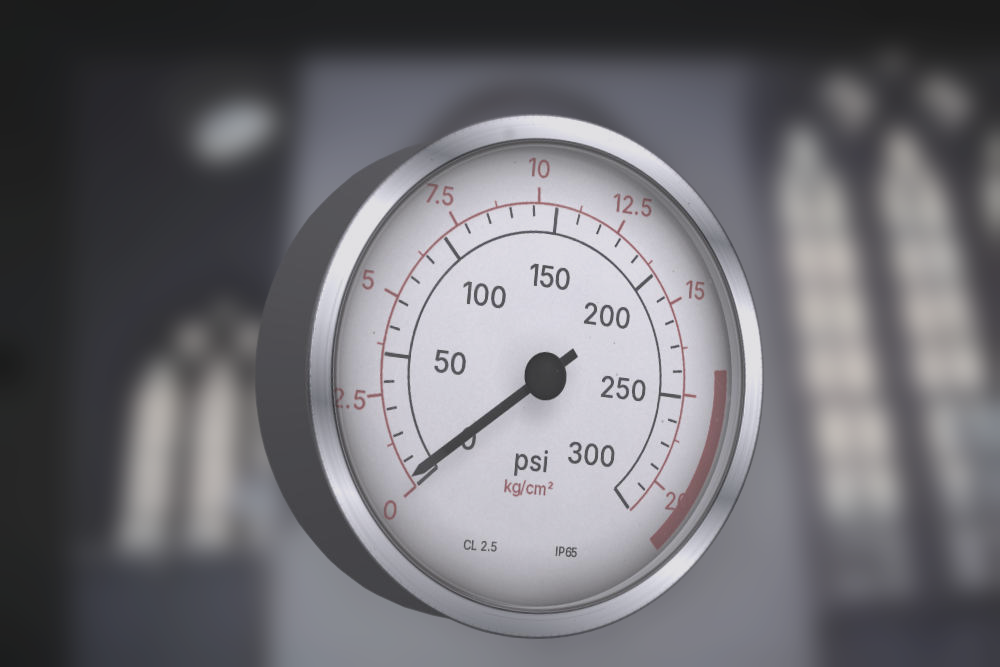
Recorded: 5,psi
